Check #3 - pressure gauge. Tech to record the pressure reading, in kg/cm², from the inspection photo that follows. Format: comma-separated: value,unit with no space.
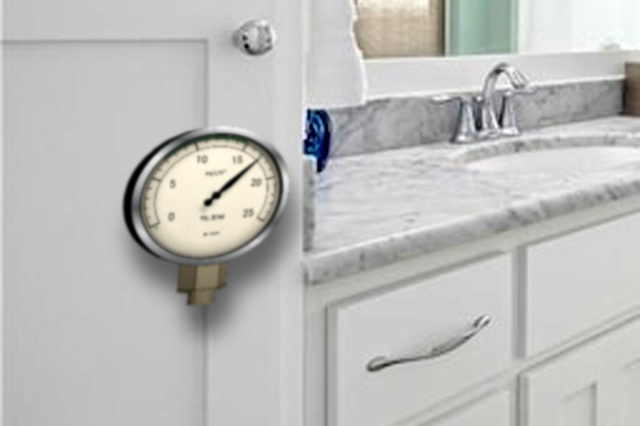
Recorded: 17,kg/cm²
